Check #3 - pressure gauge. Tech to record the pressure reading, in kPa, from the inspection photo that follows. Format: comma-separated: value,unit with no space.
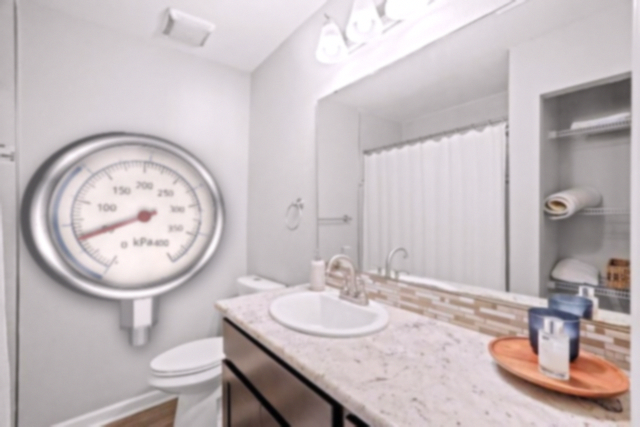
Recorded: 50,kPa
